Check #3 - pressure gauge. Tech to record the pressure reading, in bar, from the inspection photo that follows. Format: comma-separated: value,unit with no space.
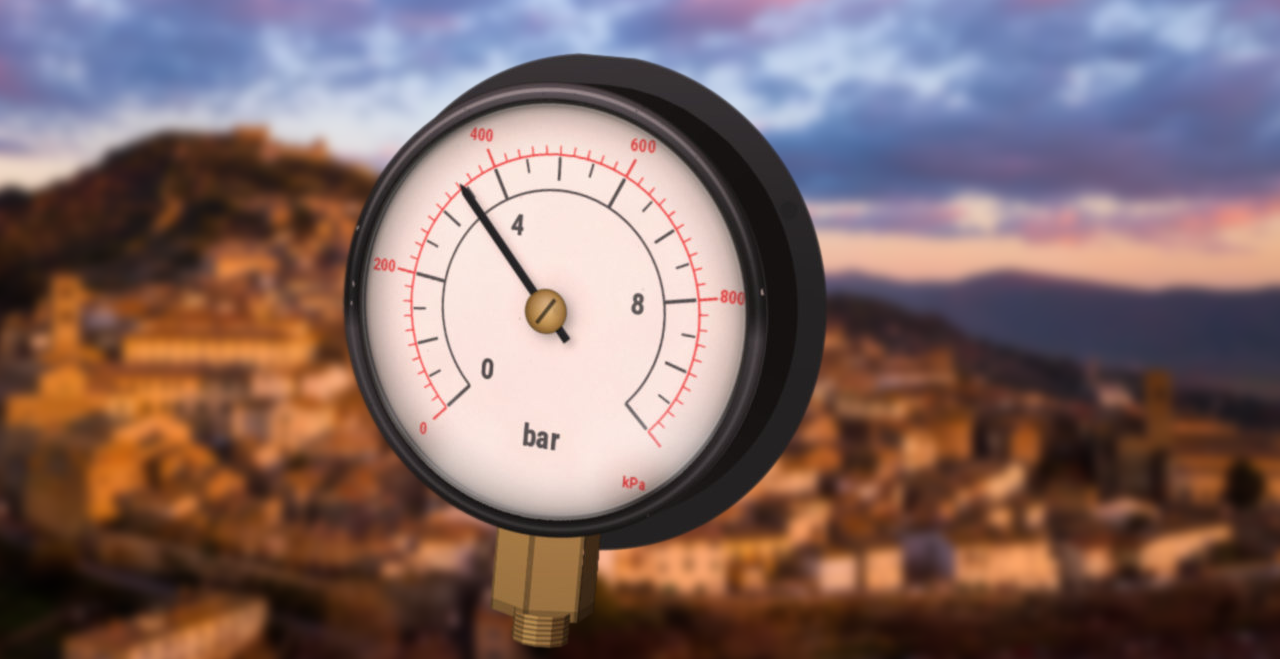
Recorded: 3.5,bar
